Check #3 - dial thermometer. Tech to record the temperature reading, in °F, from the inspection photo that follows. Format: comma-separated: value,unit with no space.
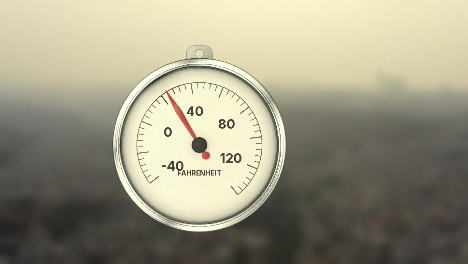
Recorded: 24,°F
